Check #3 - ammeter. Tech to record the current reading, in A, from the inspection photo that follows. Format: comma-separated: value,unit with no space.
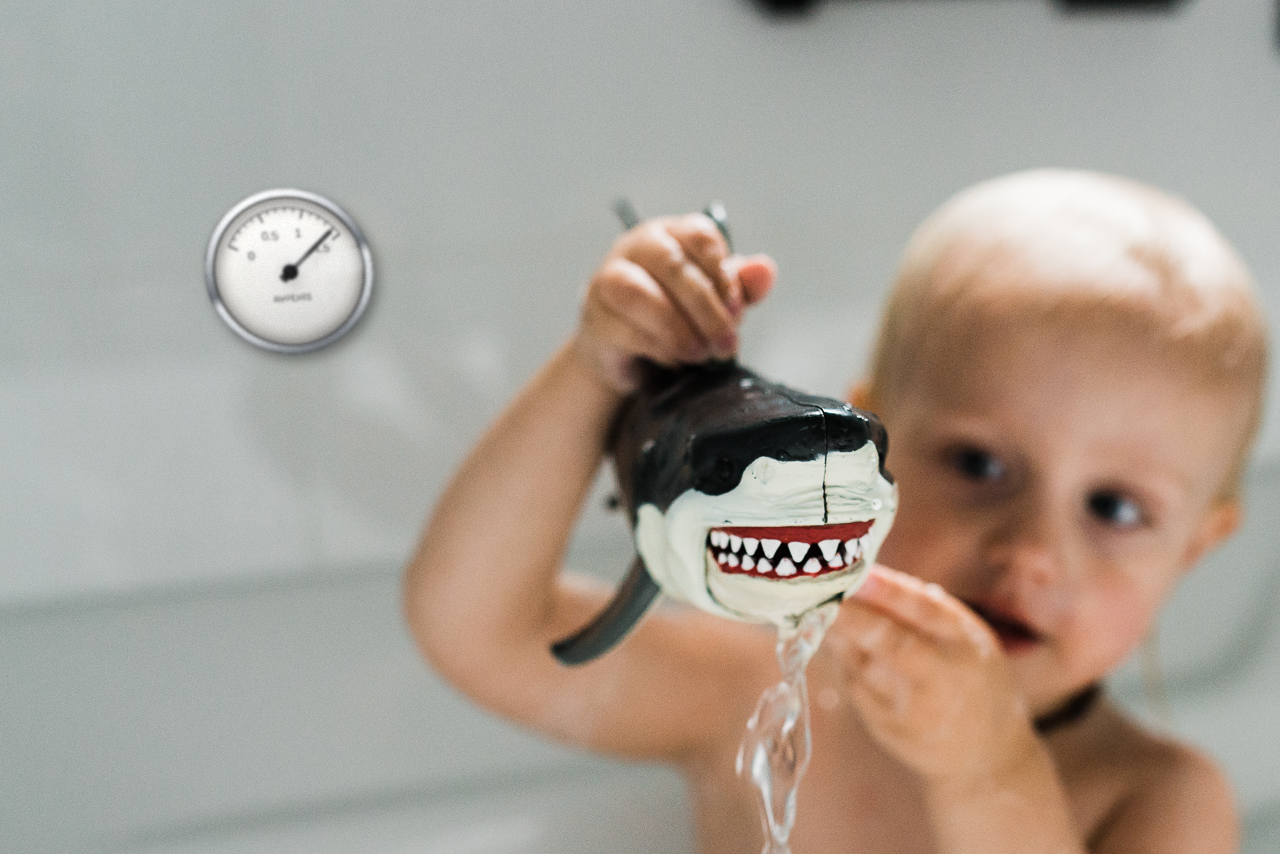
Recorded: 1.4,A
